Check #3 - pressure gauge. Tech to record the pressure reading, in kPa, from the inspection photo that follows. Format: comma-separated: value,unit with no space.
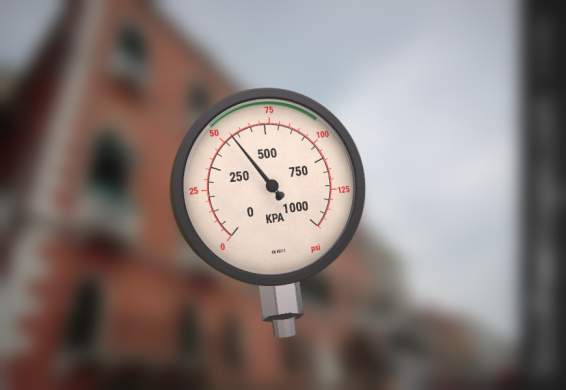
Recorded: 375,kPa
